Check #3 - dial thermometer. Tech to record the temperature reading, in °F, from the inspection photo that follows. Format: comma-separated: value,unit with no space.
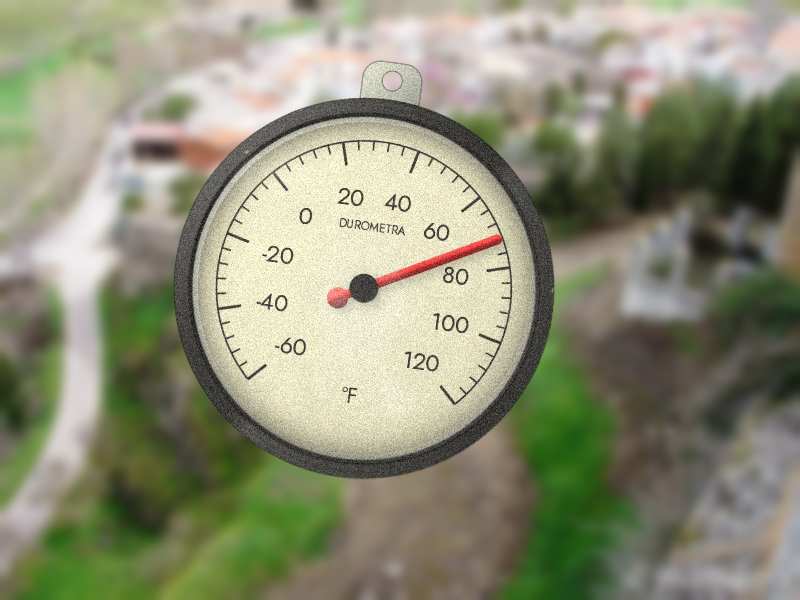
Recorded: 72,°F
